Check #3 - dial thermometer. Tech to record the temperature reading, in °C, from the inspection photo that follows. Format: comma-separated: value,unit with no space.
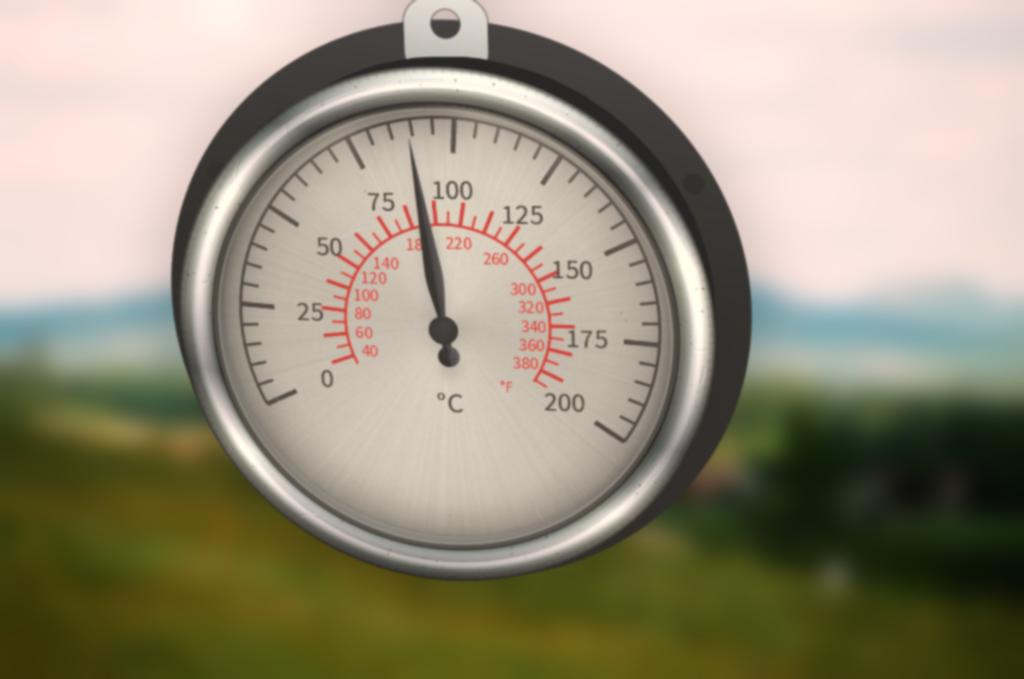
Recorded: 90,°C
